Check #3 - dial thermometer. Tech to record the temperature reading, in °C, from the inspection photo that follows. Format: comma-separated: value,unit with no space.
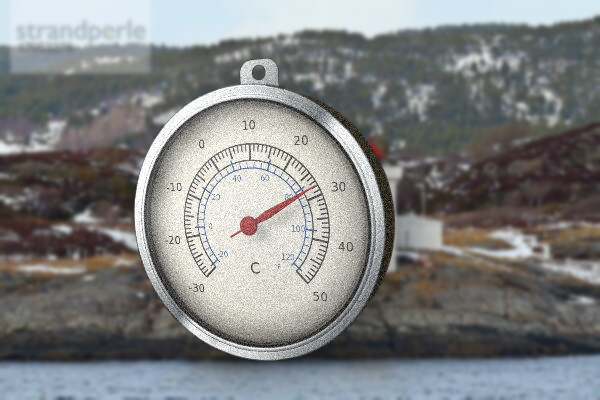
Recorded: 28,°C
